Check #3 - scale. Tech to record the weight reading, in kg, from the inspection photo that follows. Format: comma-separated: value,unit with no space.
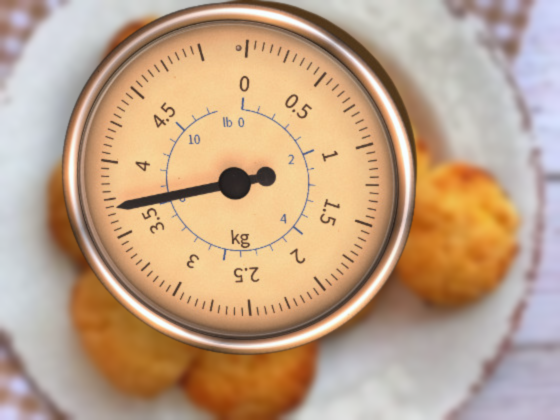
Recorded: 3.7,kg
